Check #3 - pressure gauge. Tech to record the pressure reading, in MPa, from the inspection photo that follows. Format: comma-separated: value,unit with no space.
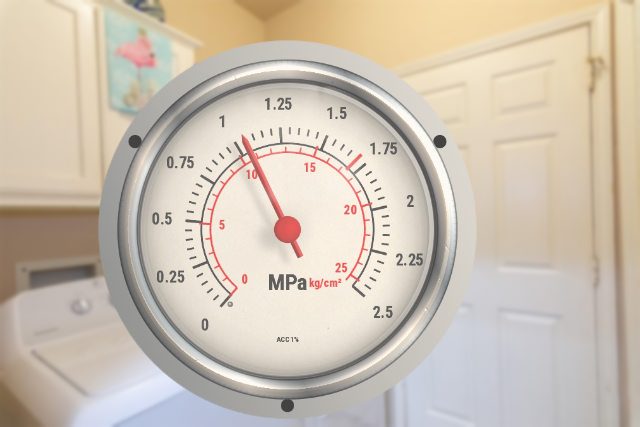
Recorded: 1.05,MPa
